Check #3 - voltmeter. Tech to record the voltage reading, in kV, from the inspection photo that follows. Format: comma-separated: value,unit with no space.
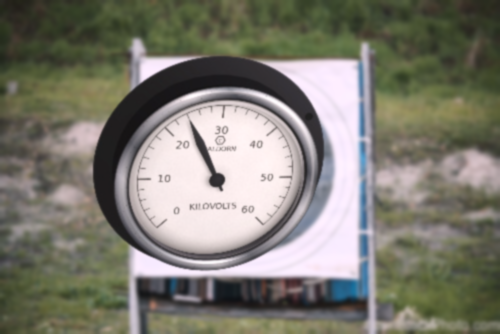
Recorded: 24,kV
